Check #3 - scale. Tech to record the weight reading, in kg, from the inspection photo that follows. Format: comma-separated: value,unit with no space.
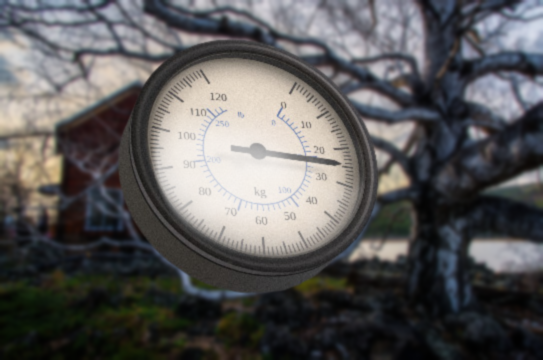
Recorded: 25,kg
